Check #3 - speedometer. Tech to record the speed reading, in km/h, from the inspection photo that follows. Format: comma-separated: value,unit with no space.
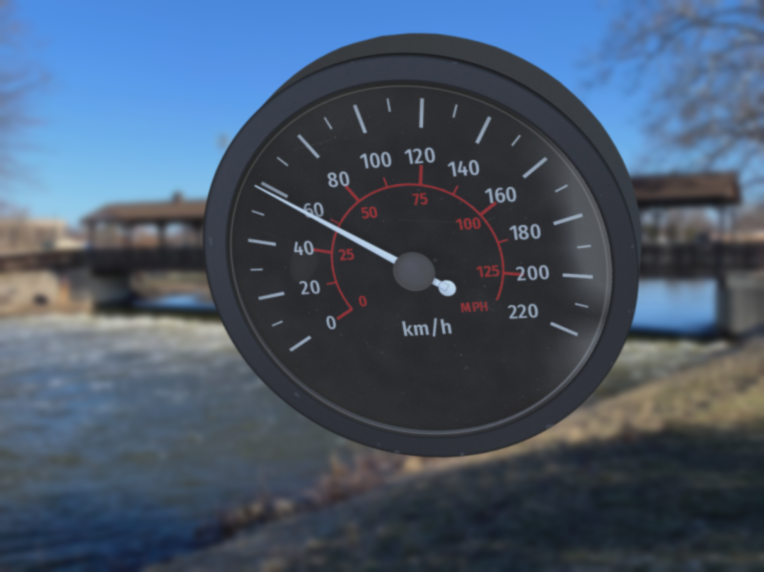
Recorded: 60,km/h
